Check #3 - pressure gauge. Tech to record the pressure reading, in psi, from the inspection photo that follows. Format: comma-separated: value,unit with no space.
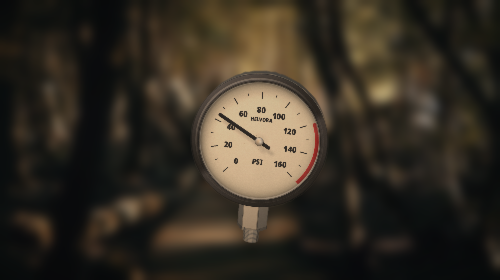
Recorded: 45,psi
